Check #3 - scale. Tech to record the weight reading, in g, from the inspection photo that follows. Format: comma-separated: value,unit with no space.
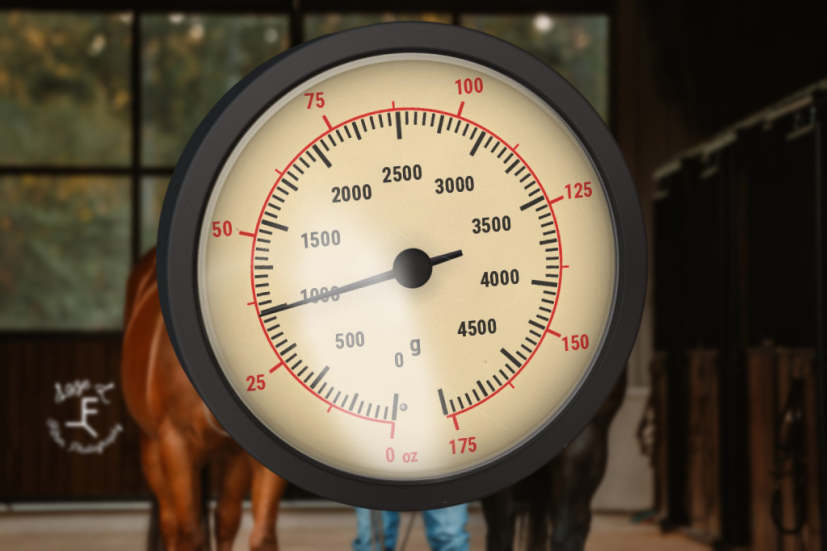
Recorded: 1000,g
